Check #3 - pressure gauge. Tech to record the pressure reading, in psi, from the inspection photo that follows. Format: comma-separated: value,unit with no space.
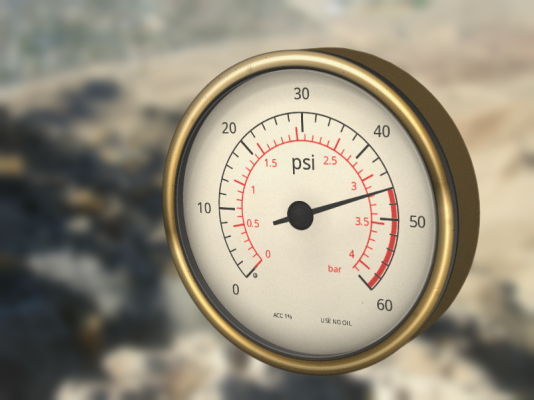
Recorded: 46,psi
